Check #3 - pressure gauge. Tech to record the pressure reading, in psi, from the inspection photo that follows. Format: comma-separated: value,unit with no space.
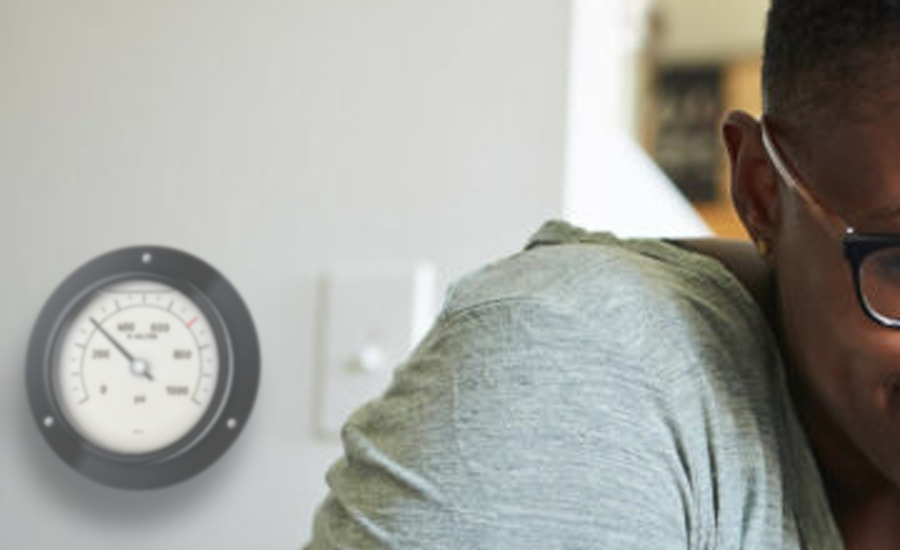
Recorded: 300,psi
